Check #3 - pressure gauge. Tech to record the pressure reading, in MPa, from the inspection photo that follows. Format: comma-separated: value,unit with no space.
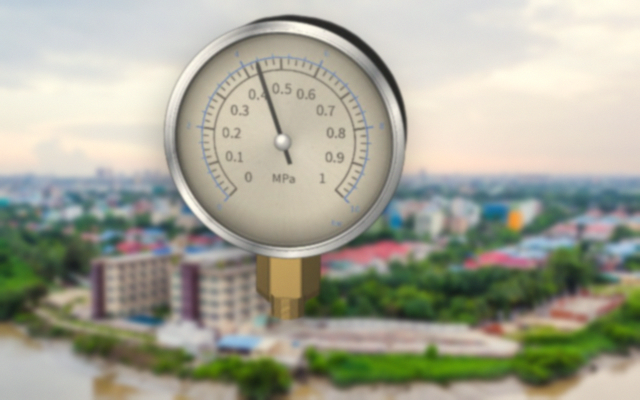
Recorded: 0.44,MPa
